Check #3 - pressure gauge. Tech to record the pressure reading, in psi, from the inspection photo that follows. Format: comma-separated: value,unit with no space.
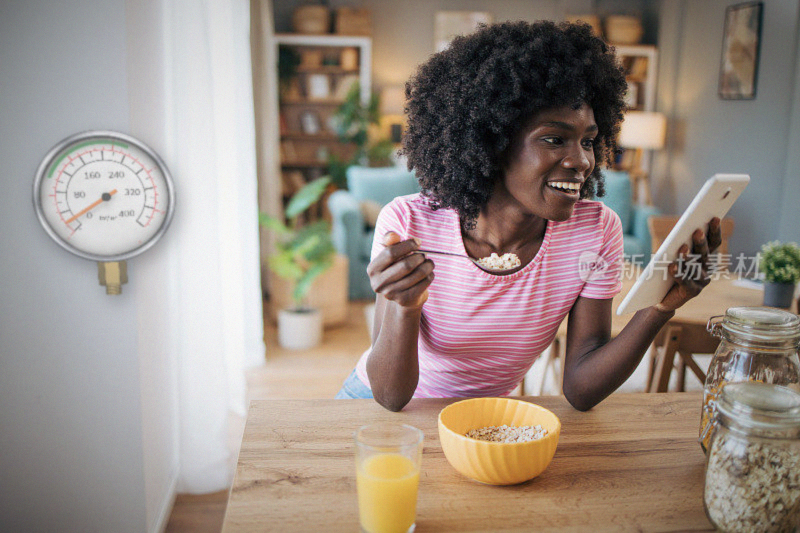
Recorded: 20,psi
